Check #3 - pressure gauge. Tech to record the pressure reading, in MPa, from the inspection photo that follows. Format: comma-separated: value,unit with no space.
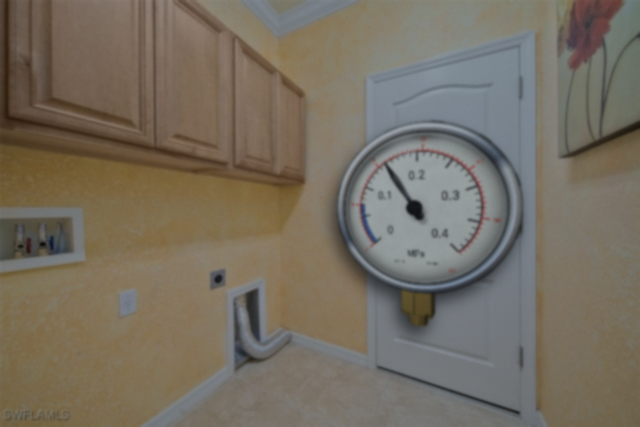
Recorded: 0.15,MPa
